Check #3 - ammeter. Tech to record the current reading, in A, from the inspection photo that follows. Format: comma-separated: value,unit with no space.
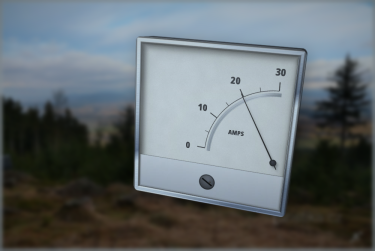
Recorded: 20,A
